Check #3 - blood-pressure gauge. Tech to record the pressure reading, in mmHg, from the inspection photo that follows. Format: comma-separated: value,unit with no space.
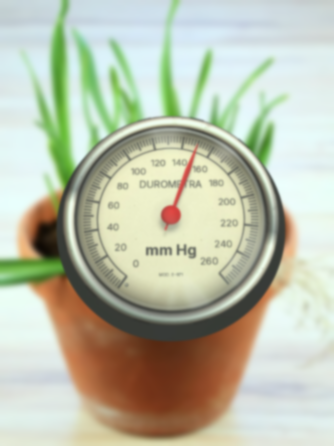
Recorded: 150,mmHg
